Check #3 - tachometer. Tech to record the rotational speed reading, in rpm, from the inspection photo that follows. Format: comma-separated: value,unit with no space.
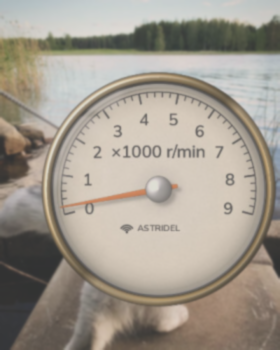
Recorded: 200,rpm
